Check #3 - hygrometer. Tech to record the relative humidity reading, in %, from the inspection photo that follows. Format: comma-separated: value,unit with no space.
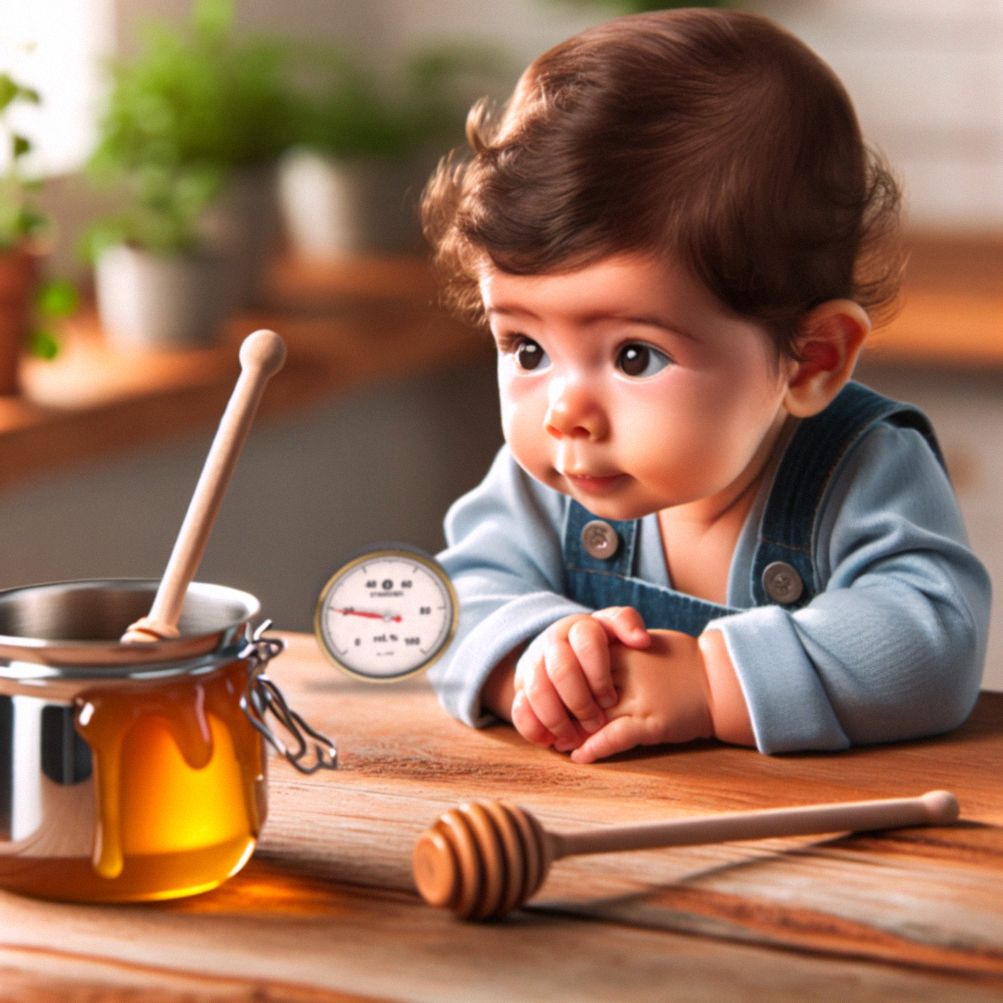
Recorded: 20,%
